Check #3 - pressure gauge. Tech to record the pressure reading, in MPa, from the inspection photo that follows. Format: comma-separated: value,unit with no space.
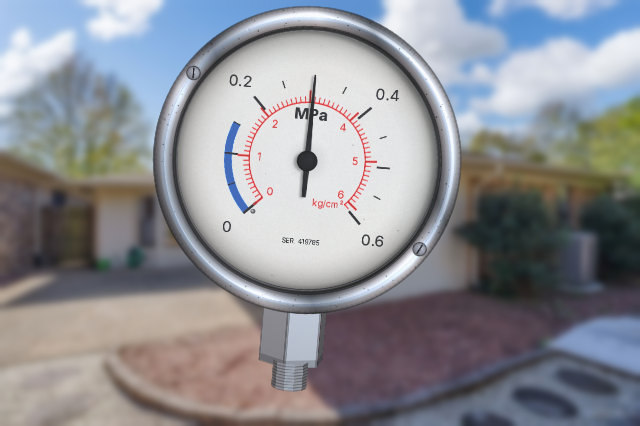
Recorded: 0.3,MPa
